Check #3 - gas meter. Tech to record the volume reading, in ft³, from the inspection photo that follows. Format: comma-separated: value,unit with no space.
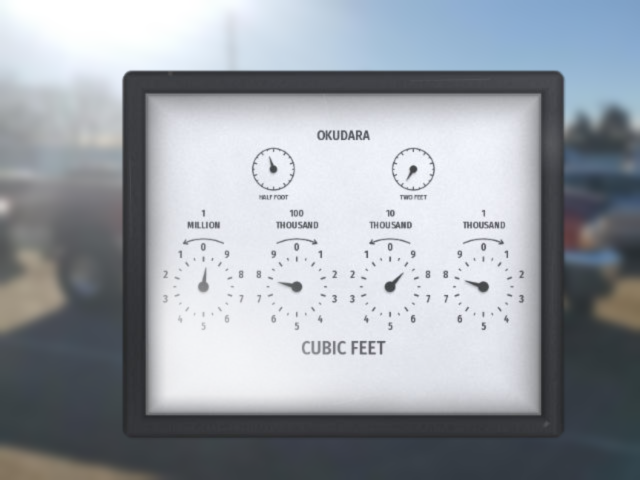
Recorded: 978800,ft³
